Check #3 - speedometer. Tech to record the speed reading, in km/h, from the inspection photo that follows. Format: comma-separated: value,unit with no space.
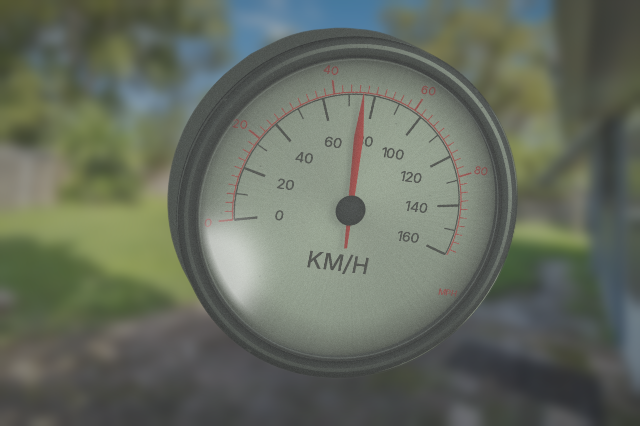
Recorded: 75,km/h
